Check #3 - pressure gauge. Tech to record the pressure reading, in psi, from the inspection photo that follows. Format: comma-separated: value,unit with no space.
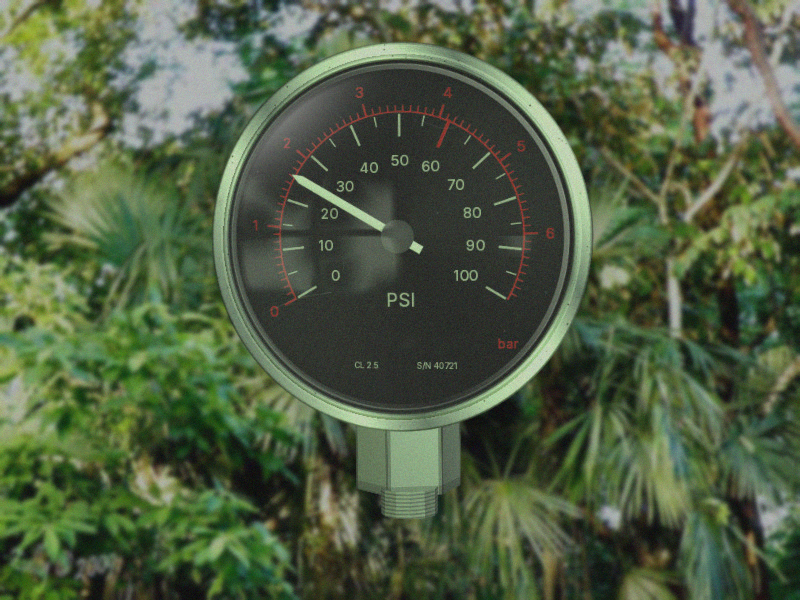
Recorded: 25,psi
